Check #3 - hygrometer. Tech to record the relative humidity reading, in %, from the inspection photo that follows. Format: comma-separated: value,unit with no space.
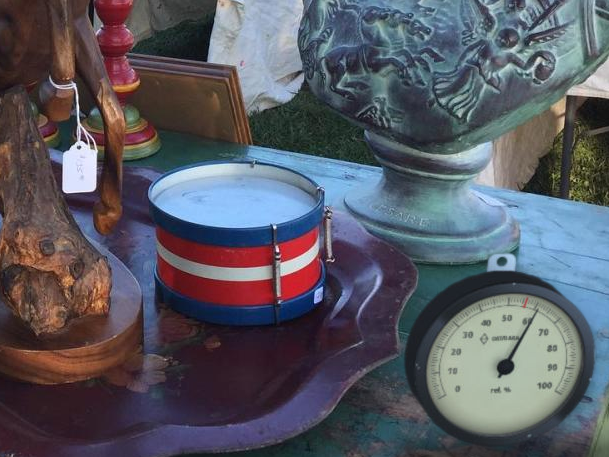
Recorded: 60,%
